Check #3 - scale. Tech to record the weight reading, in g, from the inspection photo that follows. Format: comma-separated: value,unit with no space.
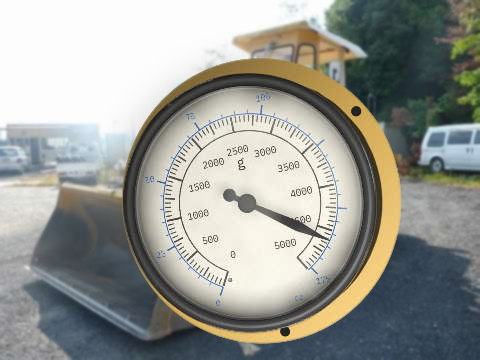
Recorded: 4600,g
